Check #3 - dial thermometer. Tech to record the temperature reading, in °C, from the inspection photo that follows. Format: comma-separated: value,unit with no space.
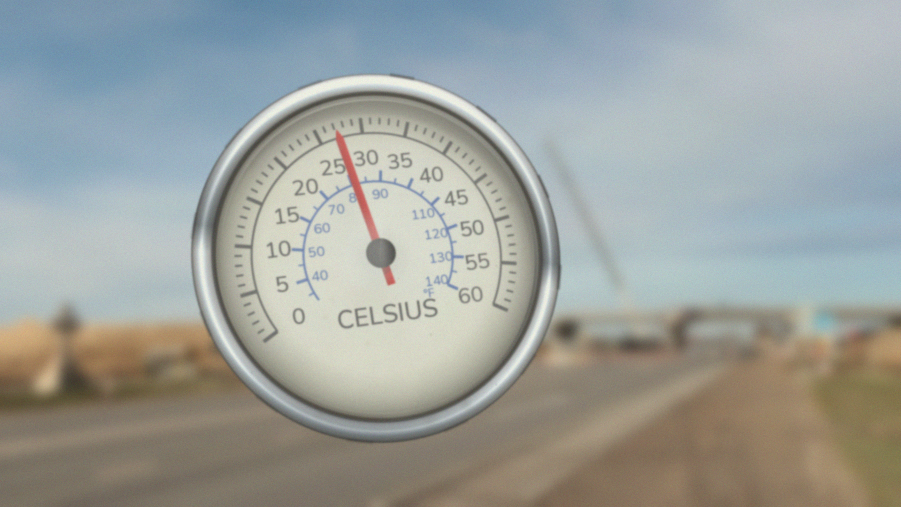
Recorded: 27,°C
